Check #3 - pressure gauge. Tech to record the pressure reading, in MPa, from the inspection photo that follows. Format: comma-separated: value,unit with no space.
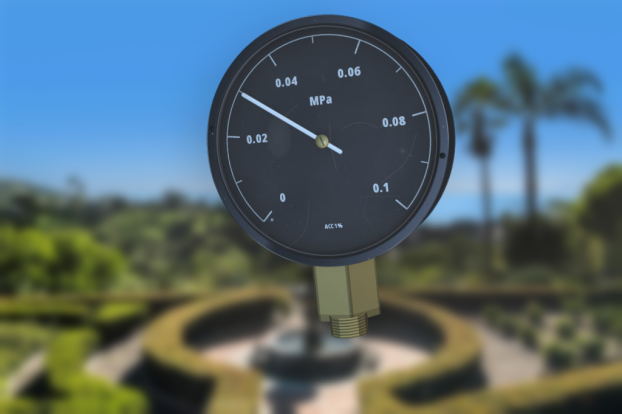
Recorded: 0.03,MPa
